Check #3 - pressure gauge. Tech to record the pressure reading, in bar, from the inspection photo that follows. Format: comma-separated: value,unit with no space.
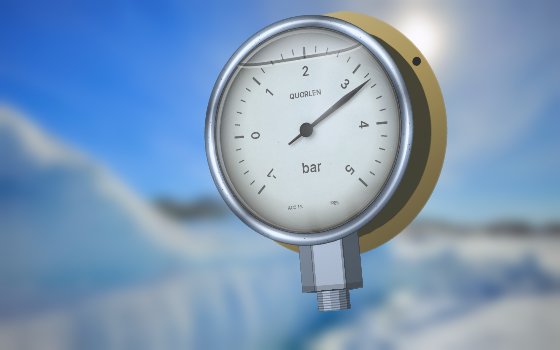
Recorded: 3.3,bar
